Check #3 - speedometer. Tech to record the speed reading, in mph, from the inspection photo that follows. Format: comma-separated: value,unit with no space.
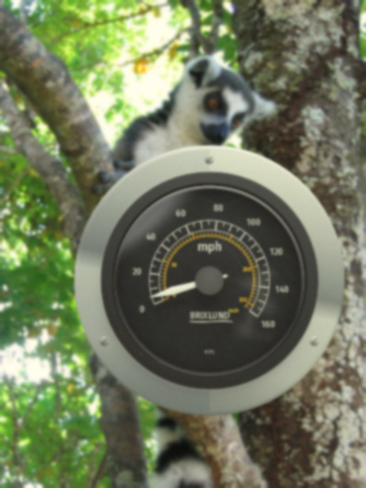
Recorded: 5,mph
